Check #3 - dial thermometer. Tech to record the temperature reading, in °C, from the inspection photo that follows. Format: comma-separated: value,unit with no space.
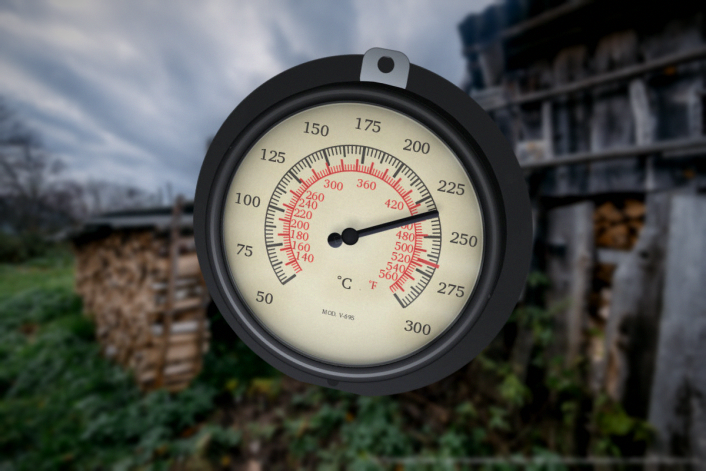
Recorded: 235,°C
